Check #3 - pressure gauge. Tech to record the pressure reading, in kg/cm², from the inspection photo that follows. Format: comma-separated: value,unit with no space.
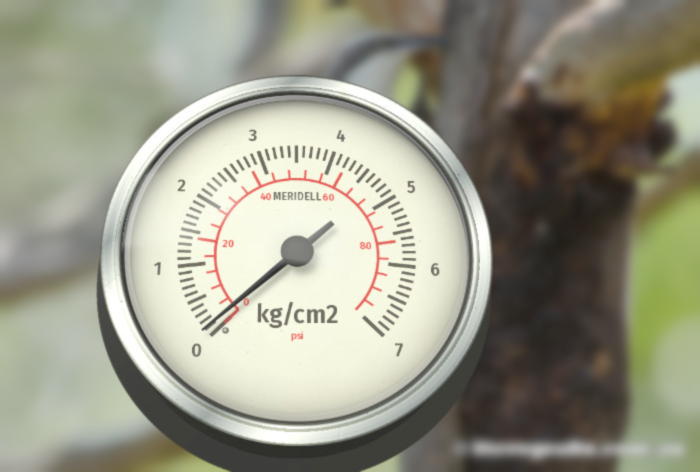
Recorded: 0.1,kg/cm²
